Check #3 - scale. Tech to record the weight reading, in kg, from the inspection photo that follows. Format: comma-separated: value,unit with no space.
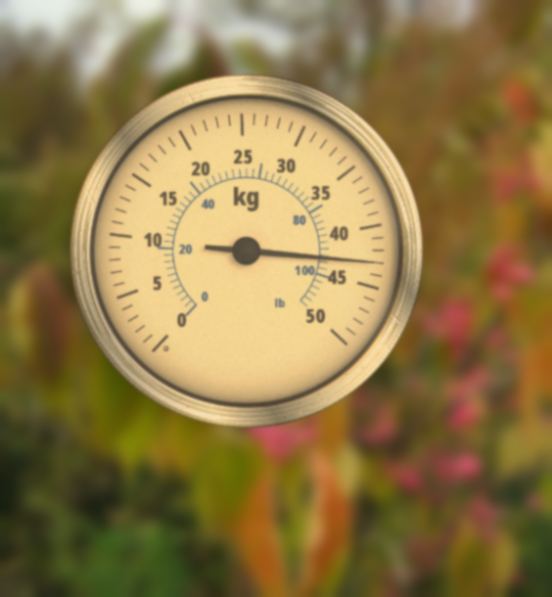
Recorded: 43,kg
